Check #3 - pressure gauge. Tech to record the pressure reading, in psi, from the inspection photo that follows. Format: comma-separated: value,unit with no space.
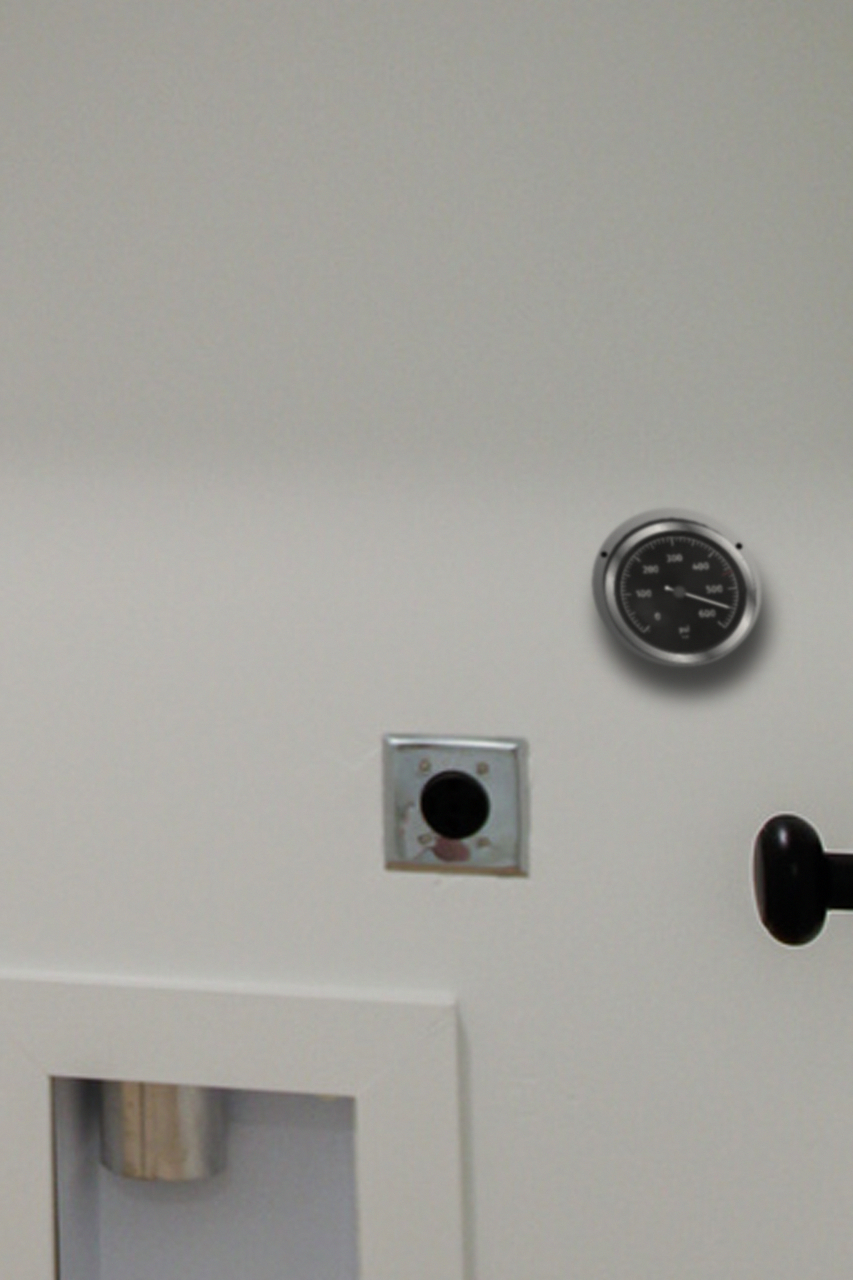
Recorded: 550,psi
